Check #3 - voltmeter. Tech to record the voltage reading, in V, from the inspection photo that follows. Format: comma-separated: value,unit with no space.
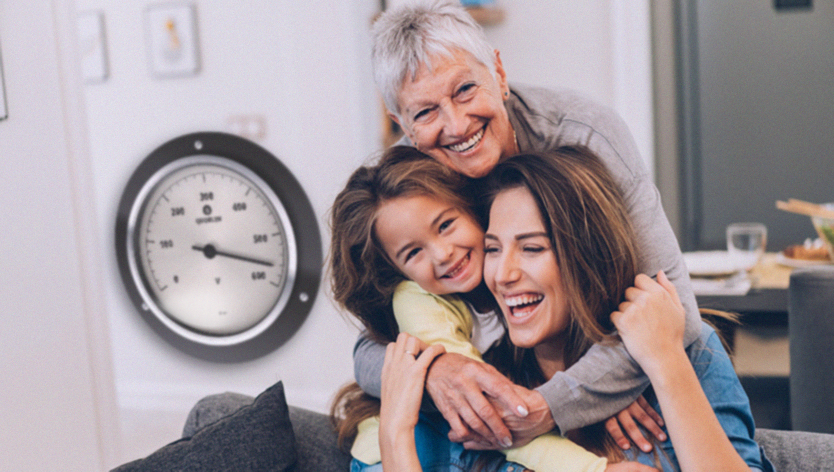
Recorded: 560,V
